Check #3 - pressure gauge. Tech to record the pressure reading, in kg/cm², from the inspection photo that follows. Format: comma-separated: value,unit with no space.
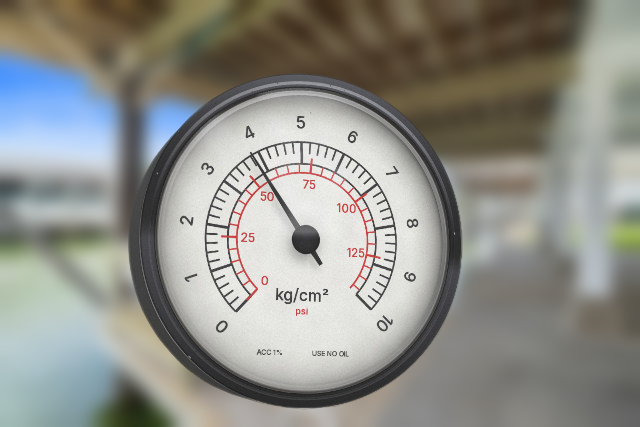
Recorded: 3.8,kg/cm²
